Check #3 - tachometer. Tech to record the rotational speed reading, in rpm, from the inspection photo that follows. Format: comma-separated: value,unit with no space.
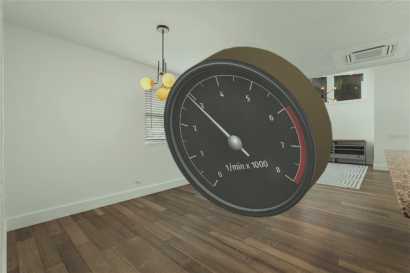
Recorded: 3000,rpm
